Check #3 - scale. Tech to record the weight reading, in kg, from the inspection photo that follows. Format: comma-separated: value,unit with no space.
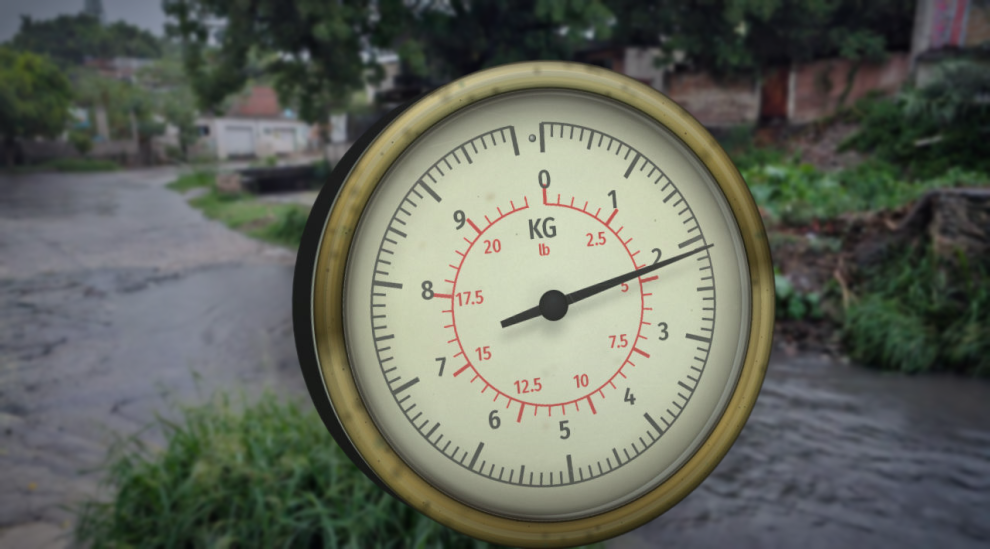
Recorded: 2.1,kg
